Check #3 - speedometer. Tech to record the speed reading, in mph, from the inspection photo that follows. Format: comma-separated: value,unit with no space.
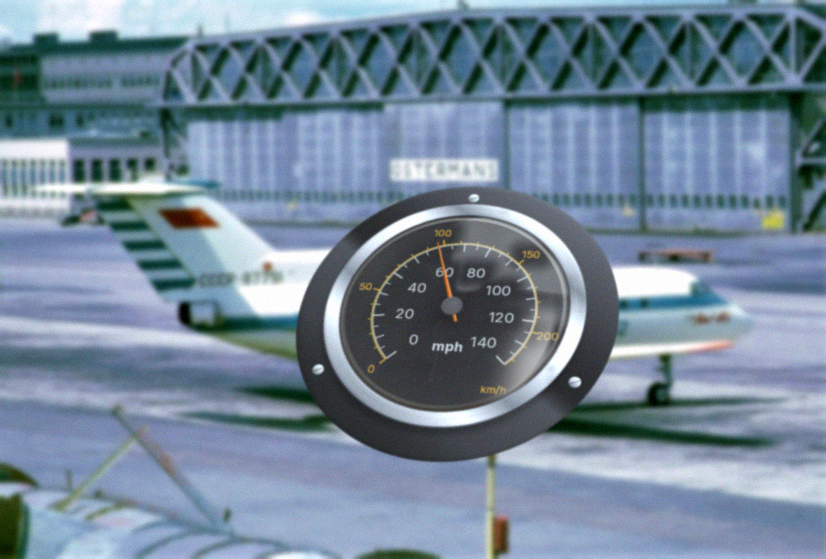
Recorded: 60,mph
